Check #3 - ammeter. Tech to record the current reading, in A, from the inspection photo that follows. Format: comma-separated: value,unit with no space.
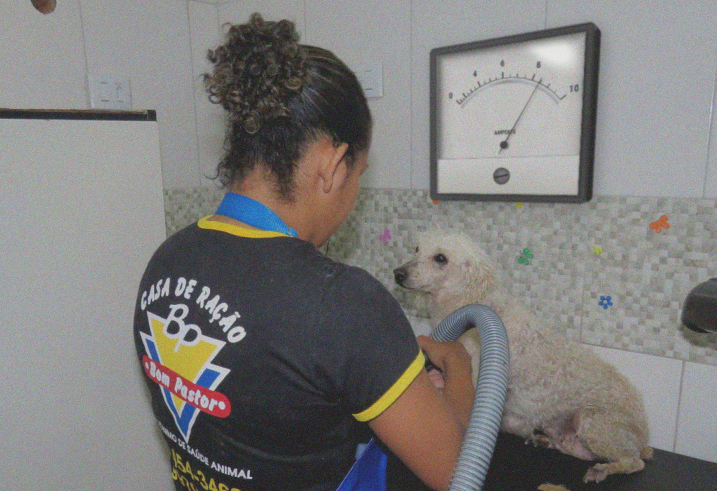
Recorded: 8.5,A
